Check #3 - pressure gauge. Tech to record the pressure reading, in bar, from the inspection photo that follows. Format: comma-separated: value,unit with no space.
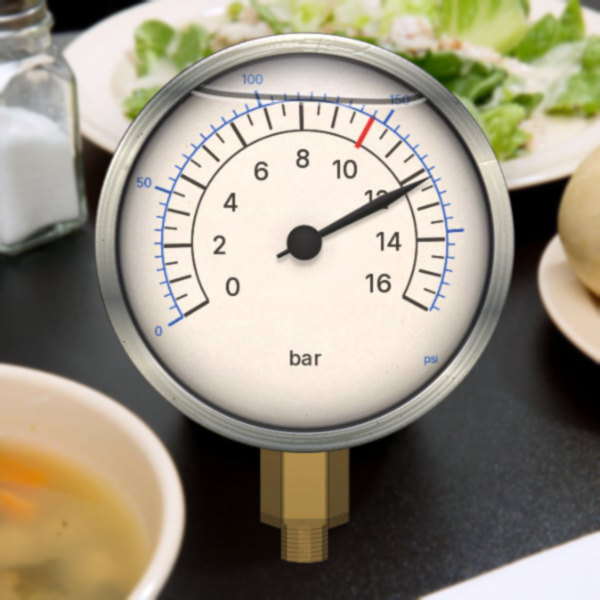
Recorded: 12.25,bar
